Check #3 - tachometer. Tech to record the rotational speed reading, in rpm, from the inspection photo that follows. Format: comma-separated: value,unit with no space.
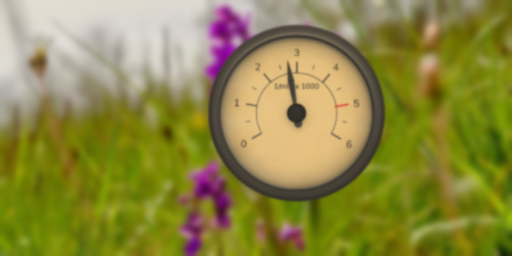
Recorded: 2750,rpm
